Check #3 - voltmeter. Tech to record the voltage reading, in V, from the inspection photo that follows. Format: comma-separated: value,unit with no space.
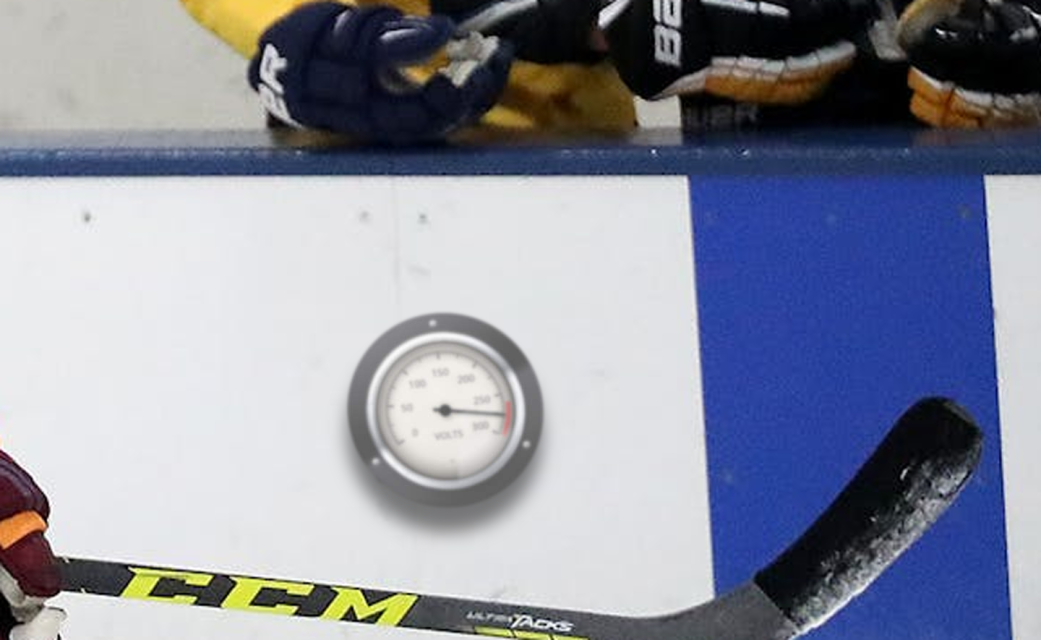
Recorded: 275,V
